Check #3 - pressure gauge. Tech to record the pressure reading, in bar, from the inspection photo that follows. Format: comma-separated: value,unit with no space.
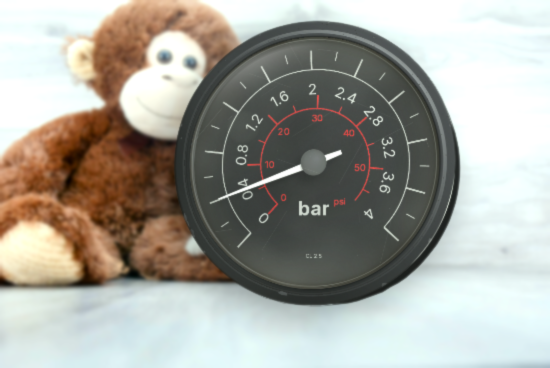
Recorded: 0.4,bar
